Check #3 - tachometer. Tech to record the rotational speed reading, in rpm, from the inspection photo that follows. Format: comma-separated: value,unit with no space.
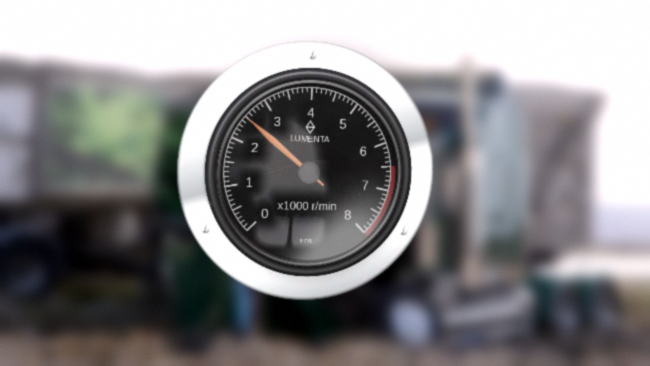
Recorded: 2500,rpm
